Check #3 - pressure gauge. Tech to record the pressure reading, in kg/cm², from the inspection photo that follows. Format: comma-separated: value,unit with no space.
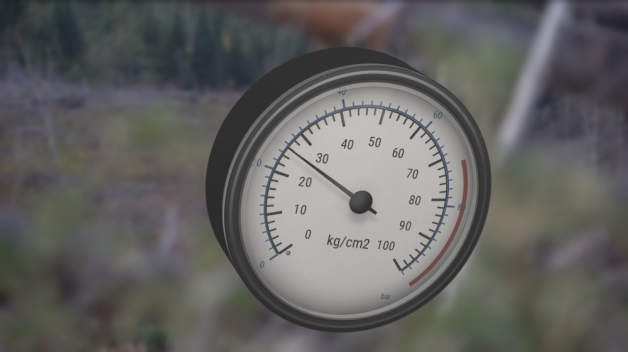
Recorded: 26,kg/cm²
